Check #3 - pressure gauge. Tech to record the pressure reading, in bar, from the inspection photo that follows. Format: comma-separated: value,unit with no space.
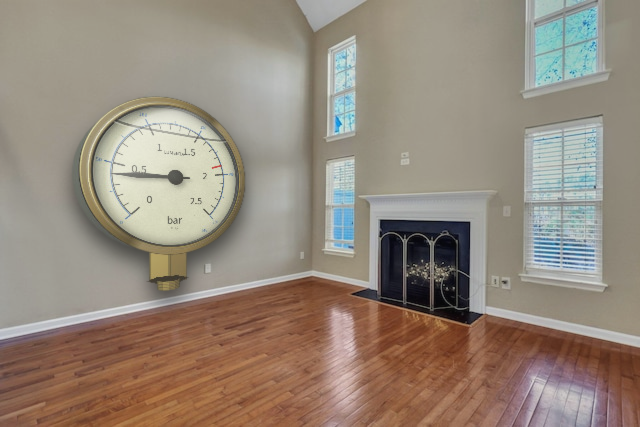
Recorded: 0.4,bar
